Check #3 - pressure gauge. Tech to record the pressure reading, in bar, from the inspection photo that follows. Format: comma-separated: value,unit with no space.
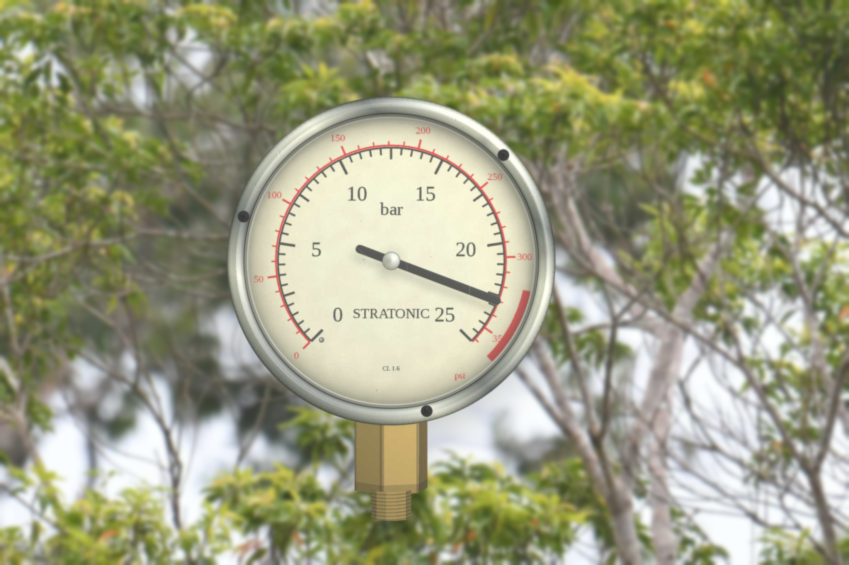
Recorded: 22.75,bar
